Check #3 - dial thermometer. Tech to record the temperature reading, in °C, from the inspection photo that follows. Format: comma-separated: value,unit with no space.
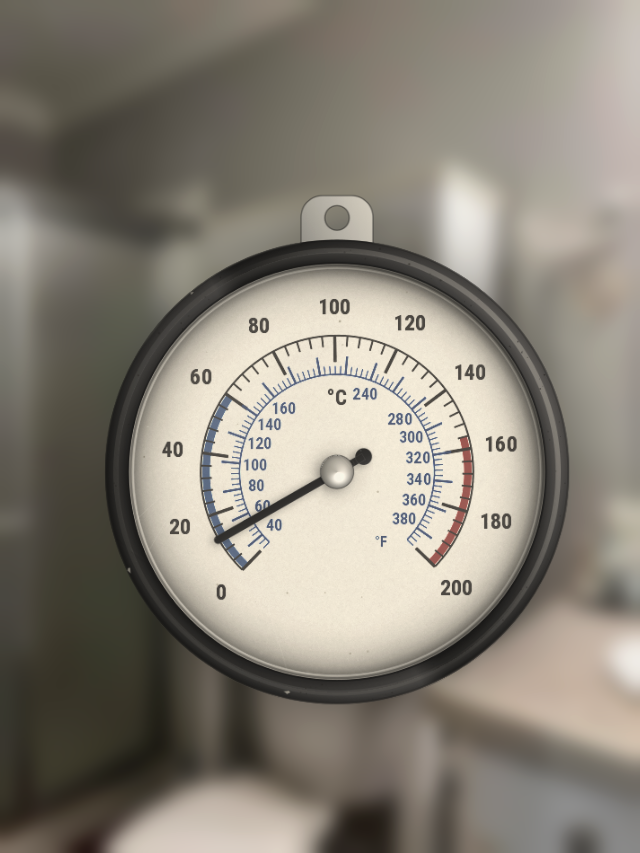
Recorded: 12,°C
